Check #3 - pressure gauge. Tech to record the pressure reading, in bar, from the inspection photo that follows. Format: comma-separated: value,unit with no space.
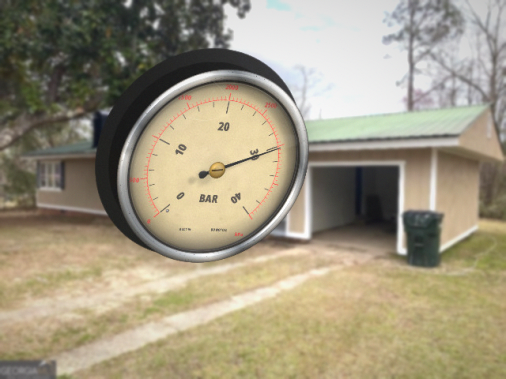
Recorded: 30,bar
